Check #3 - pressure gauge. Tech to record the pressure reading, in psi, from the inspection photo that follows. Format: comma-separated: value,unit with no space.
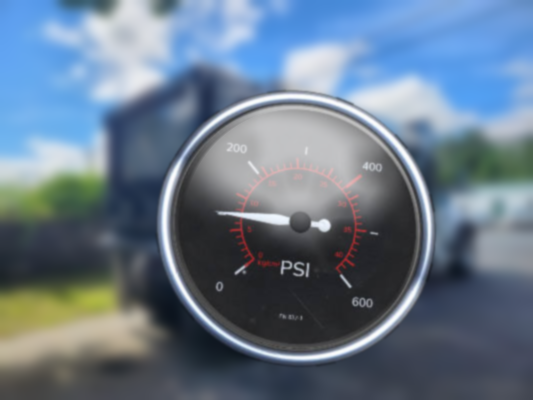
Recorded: 100,psi
